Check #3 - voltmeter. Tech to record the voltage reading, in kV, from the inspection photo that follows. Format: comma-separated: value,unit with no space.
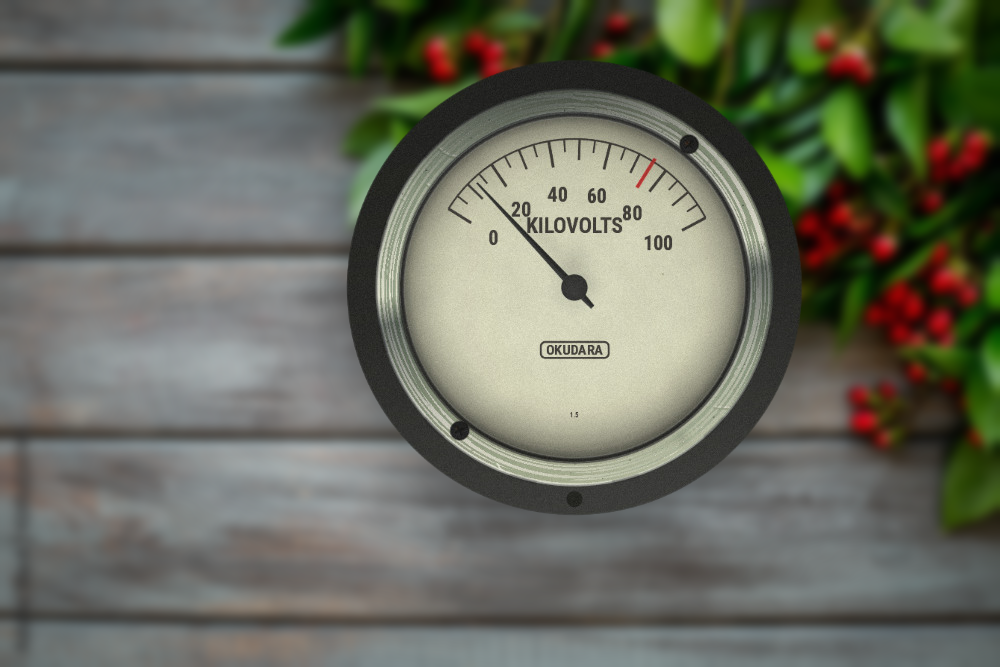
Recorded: 12.5,kV
